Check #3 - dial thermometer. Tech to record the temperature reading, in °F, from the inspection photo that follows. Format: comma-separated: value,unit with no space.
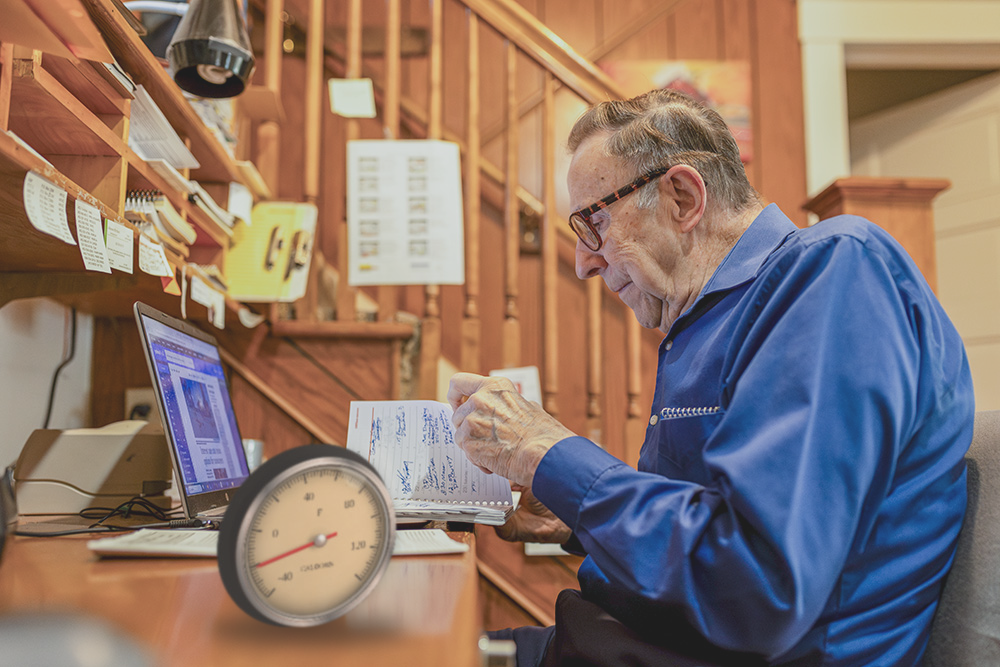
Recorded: -20,°F
